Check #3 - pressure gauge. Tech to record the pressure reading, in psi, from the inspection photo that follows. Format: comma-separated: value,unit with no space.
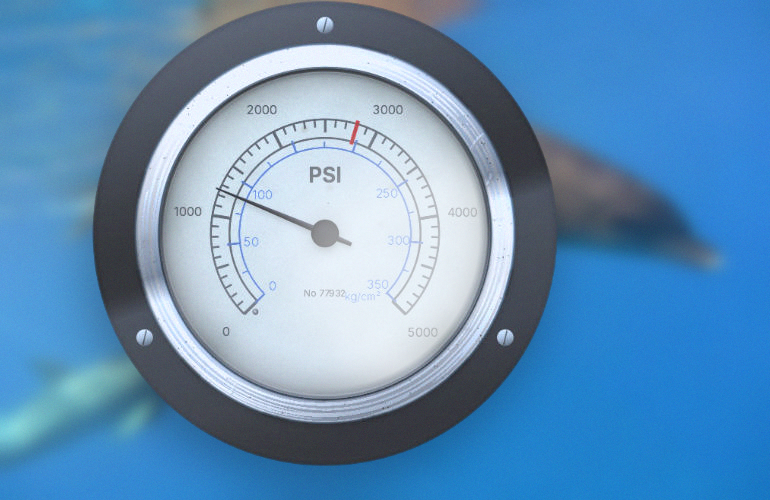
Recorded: 1250,psi
